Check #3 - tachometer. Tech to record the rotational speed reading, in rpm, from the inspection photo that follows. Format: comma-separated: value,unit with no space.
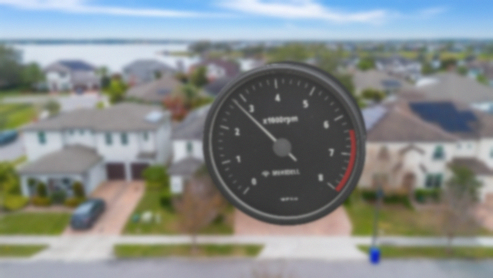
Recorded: 2800,rpm
